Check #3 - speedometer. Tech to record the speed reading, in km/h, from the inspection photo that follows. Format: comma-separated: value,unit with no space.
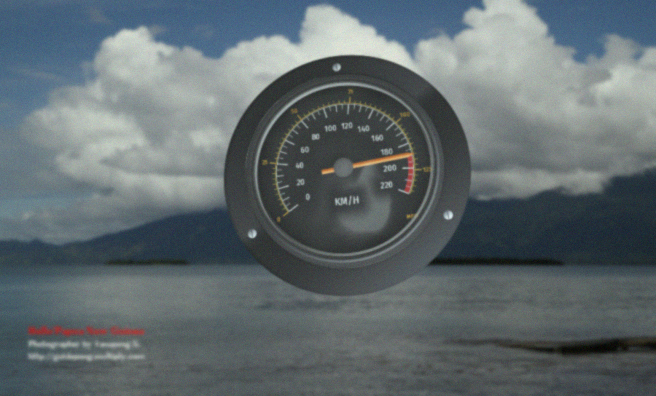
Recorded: 190,km/h
